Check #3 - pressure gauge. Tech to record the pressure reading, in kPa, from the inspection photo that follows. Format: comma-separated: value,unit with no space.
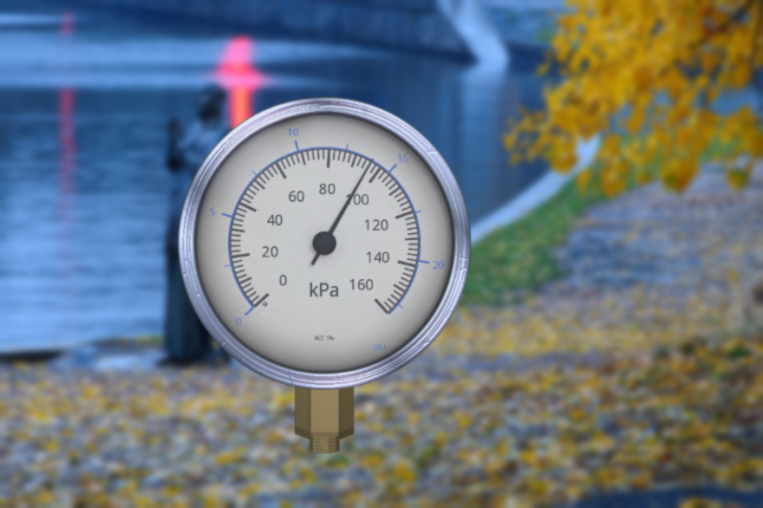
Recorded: 96,kPa
